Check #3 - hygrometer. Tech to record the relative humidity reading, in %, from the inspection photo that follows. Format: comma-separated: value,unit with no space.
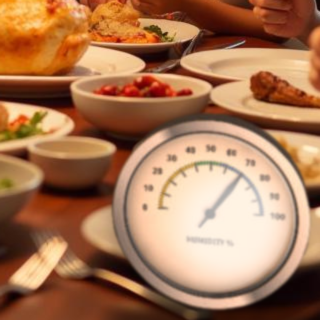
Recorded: 70,%
